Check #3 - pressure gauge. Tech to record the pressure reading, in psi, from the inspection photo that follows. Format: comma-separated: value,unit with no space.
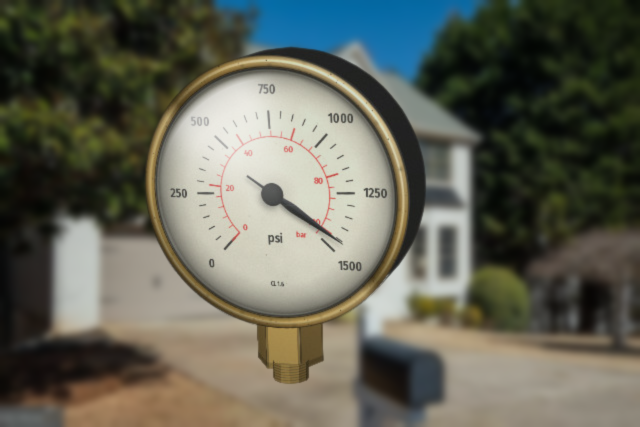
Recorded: 1450,psi
